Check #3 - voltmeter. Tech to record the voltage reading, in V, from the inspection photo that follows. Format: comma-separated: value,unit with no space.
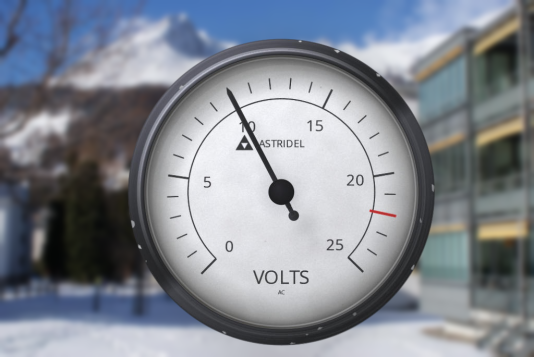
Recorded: 10,V
